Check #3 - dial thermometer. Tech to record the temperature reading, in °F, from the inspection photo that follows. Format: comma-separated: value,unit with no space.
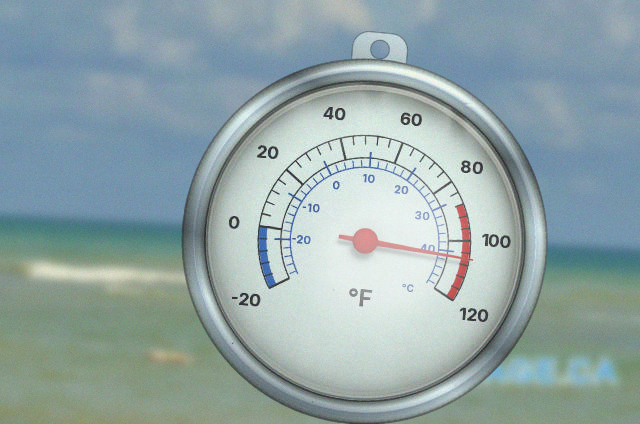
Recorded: 106,°F
